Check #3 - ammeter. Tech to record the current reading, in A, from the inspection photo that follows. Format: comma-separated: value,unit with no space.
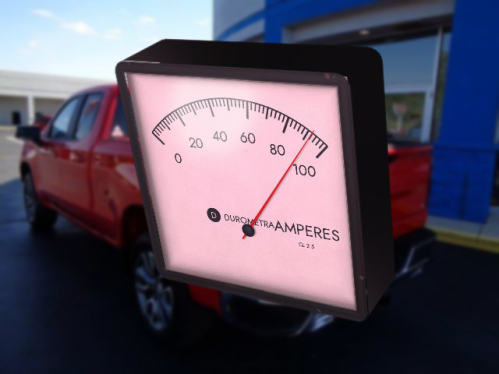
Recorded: 92,A
